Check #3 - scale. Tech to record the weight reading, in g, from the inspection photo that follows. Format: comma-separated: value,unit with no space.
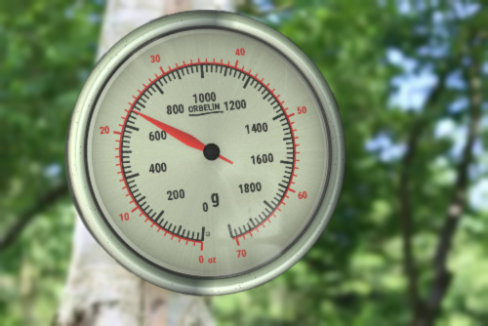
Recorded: 660,g
